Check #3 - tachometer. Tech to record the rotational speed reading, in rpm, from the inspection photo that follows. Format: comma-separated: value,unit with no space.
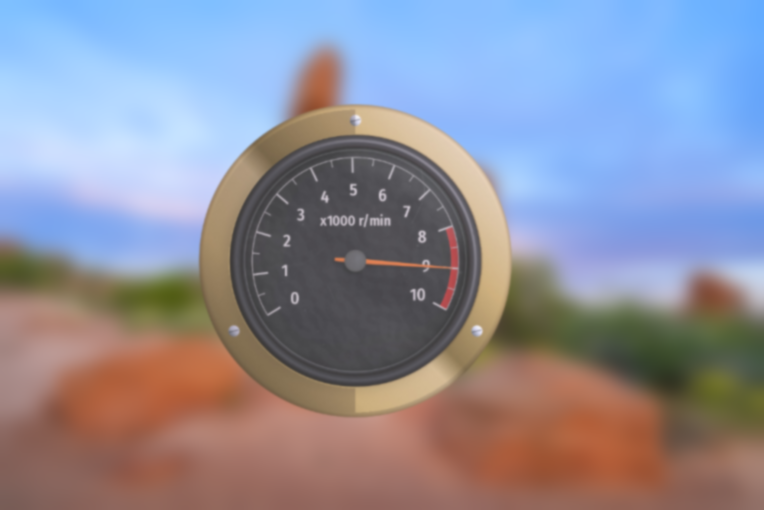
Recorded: 9000,rpm
